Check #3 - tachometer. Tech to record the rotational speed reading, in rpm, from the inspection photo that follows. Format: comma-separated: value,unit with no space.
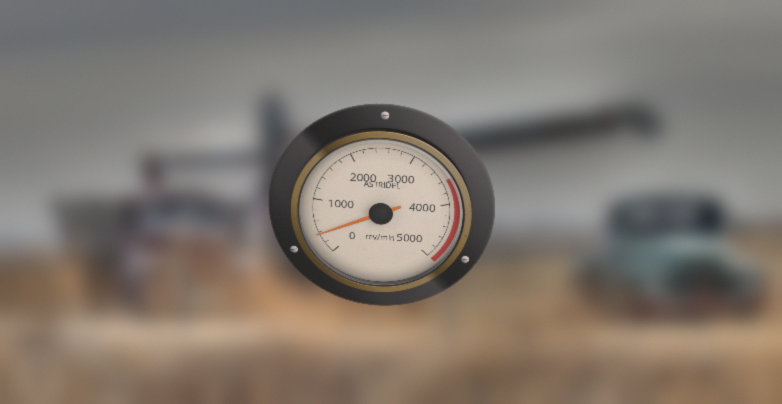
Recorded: 400,rpm
